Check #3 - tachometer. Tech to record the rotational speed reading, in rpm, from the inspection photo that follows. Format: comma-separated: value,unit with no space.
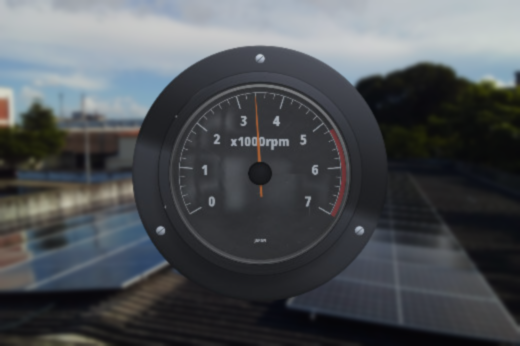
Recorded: 3400,rpm
